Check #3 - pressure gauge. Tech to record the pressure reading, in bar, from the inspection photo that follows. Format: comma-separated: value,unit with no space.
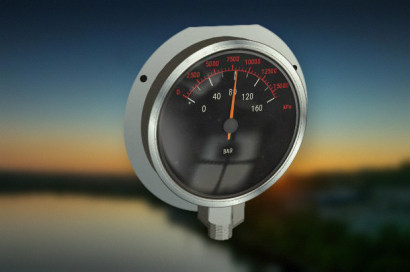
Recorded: 80,bar
